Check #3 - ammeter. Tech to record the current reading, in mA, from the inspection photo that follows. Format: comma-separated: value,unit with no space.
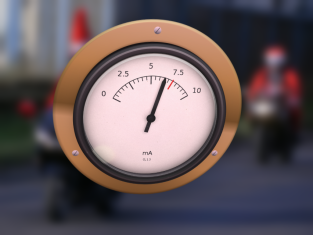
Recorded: 6.5,mA
